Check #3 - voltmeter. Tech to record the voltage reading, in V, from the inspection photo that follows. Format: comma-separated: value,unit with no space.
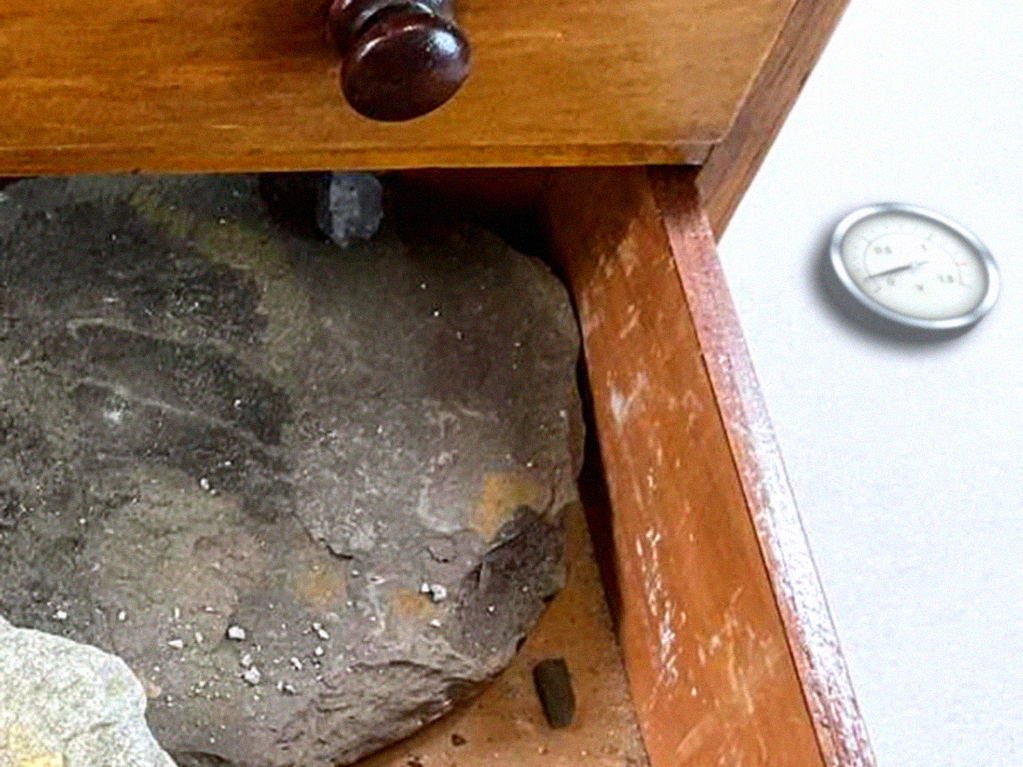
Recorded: 0.1,V
